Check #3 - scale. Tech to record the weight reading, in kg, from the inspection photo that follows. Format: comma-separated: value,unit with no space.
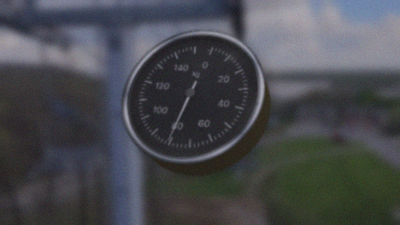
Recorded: 80,kg
